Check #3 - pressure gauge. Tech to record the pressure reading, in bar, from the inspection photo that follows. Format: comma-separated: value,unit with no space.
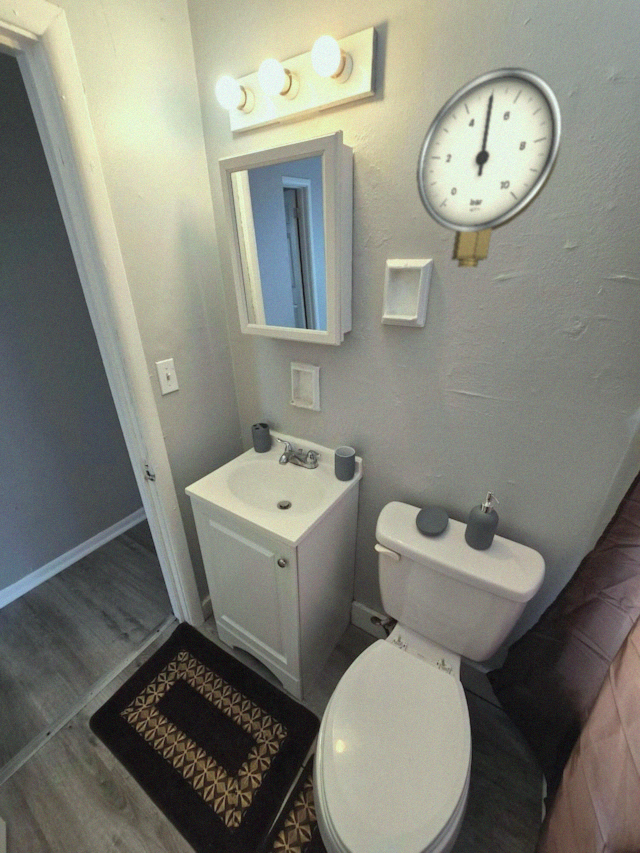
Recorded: 5,bar
